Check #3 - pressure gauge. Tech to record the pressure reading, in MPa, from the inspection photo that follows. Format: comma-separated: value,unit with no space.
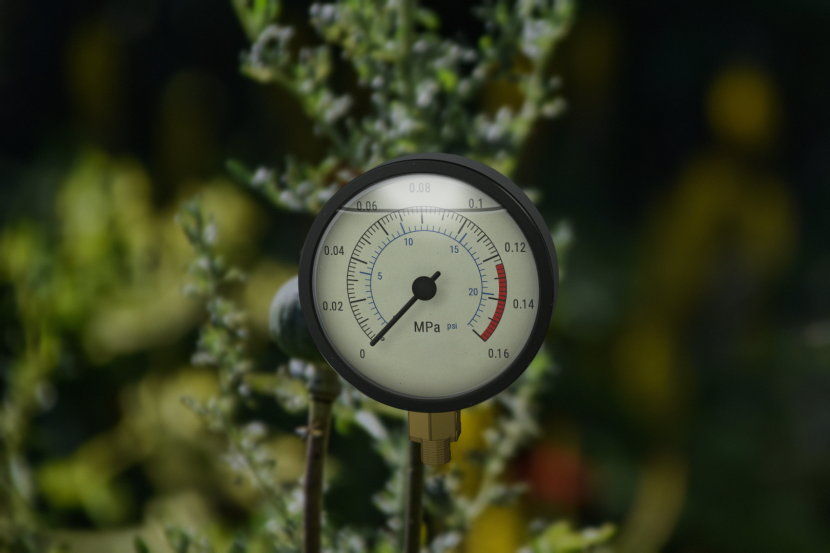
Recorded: 0,MPa
